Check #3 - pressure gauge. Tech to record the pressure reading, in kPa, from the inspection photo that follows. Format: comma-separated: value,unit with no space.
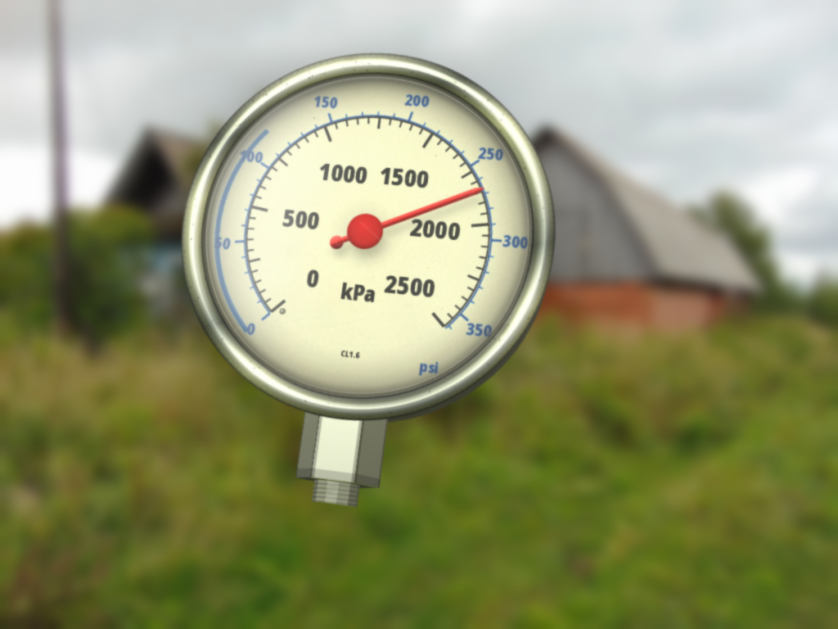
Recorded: 1850,kPa
